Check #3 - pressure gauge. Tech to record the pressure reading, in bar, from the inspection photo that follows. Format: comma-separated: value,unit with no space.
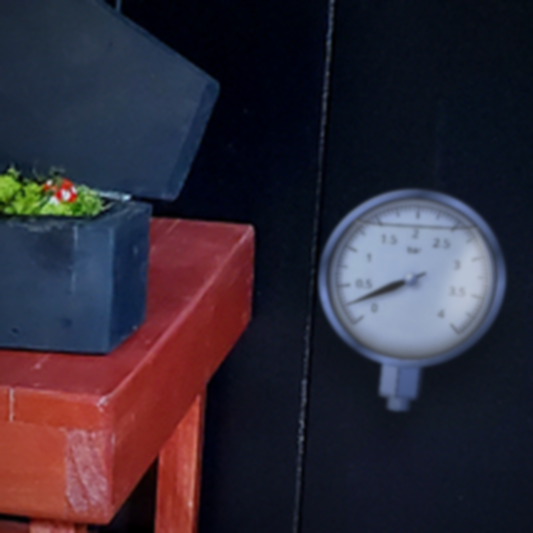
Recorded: 0.25,bar
